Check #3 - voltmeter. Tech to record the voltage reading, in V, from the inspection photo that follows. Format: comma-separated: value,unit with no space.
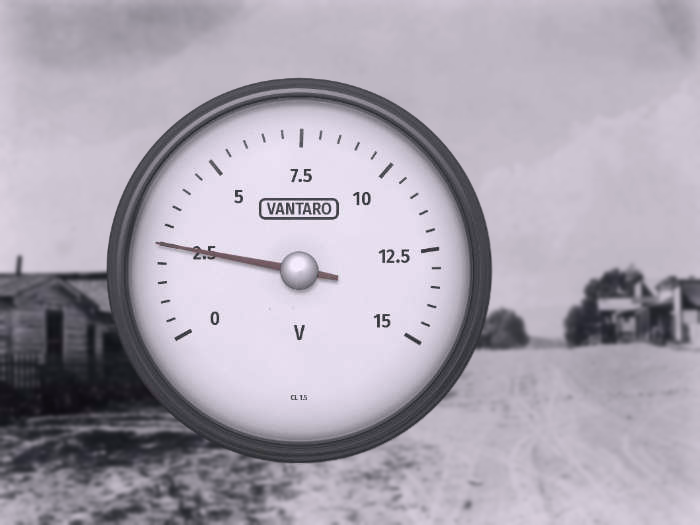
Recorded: 2.5,V
